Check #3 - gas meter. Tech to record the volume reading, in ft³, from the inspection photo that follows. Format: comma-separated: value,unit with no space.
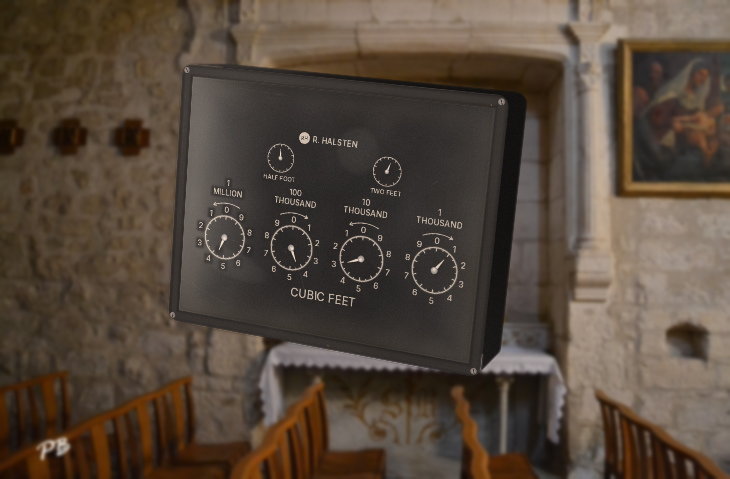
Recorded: 443100,ft³
